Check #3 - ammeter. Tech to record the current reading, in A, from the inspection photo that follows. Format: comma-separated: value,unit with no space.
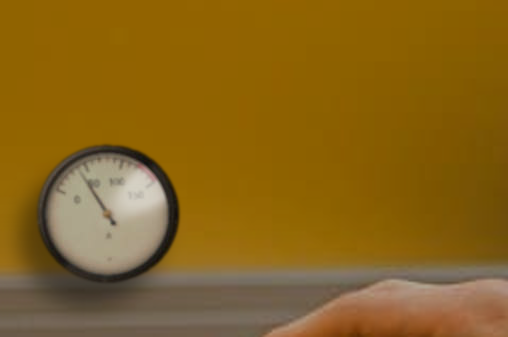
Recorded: 40,A
